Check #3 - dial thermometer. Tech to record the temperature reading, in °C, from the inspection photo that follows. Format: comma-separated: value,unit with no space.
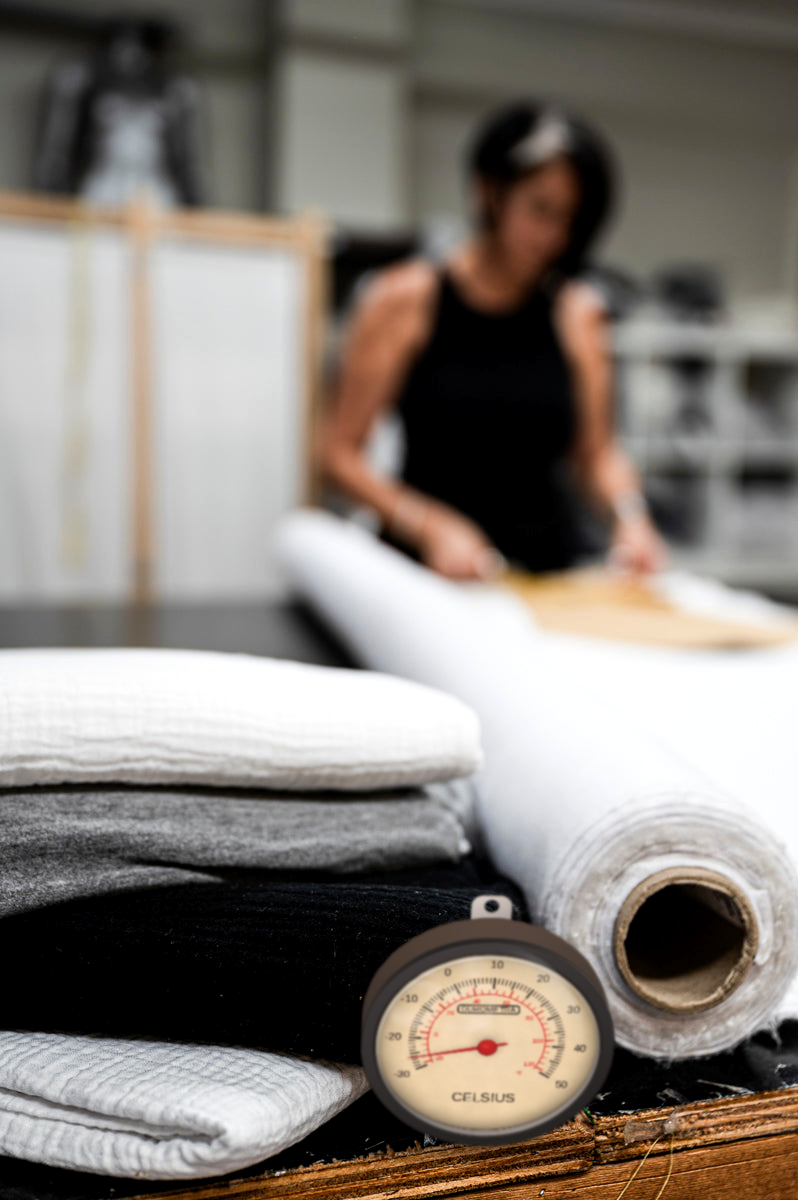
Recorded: -25,°C
